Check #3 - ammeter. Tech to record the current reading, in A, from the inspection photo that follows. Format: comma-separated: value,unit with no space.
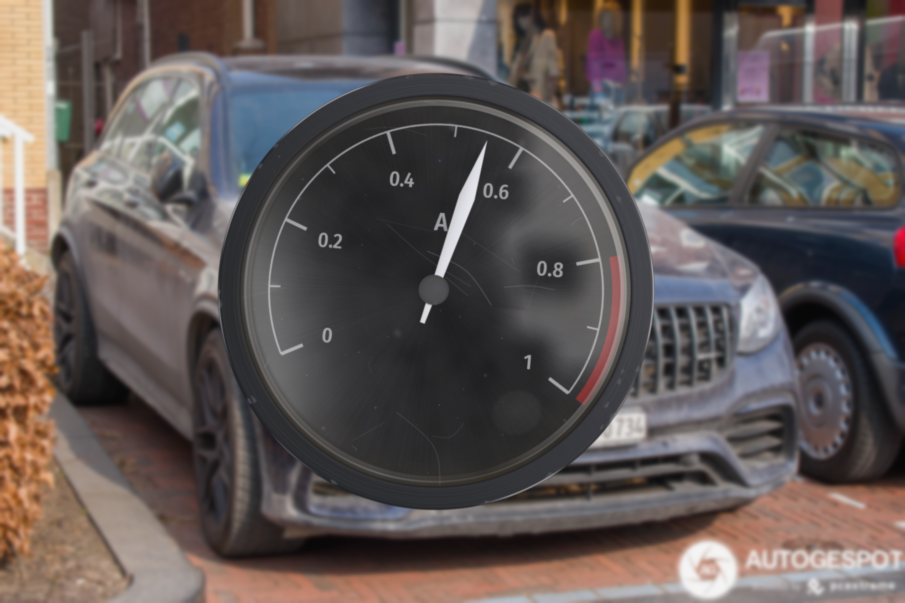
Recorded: 0.55,A
